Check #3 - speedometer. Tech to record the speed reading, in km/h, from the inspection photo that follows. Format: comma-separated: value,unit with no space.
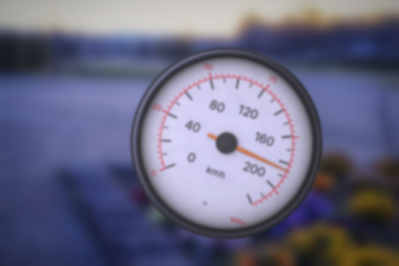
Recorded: 185,km/h
